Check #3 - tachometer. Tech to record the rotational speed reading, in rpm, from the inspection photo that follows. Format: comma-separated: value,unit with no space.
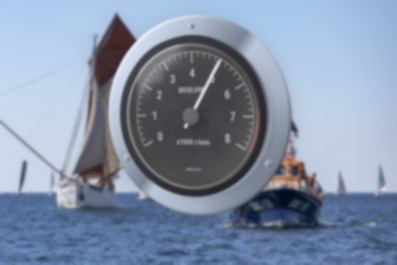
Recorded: 5000,rpm
